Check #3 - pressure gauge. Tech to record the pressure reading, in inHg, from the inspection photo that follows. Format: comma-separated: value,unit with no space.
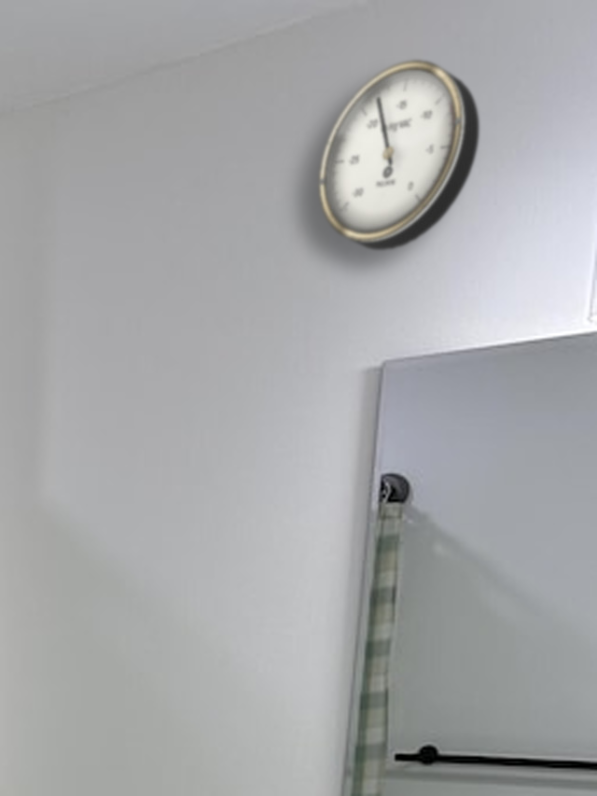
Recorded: -18,inHg
